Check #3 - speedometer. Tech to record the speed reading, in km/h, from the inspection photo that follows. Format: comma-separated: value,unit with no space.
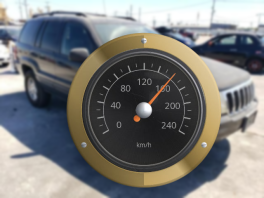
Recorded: 160,km/h
